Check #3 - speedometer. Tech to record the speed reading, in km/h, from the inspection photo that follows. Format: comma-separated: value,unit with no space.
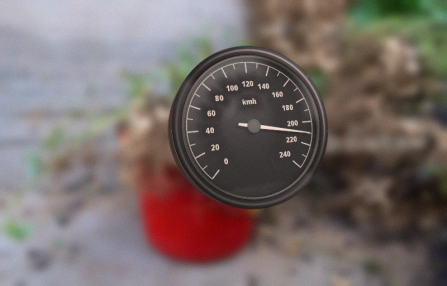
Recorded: 210,km/h
